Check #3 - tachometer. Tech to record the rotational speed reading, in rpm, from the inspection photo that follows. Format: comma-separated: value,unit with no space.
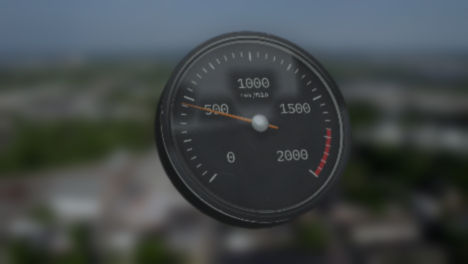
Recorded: 450,rpm
